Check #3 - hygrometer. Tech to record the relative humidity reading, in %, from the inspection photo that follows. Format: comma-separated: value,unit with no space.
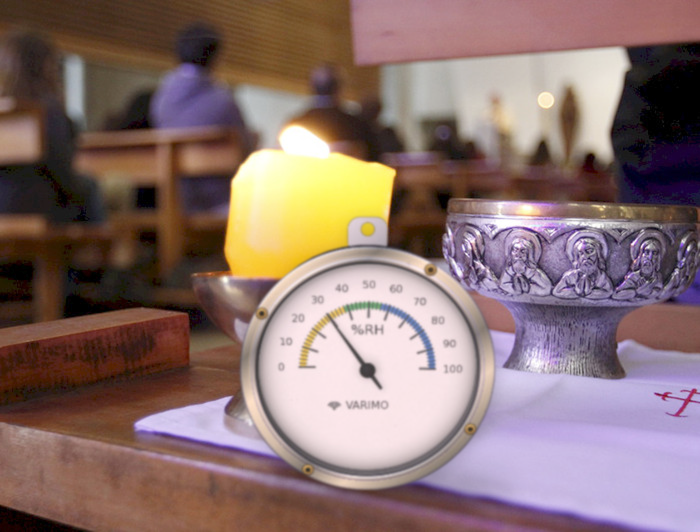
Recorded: 30,%
